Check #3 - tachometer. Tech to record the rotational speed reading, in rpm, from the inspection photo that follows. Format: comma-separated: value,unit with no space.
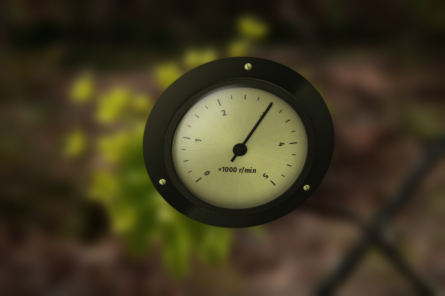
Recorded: 3000,rpm
